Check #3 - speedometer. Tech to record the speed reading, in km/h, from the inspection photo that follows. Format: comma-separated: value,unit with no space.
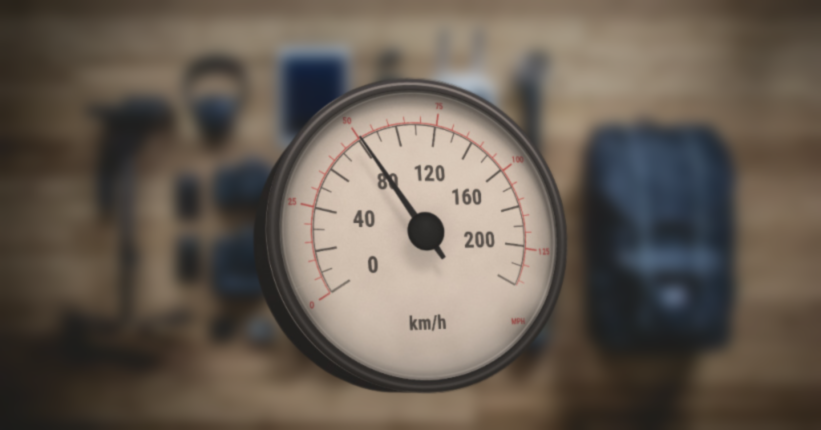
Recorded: 80,km/h
